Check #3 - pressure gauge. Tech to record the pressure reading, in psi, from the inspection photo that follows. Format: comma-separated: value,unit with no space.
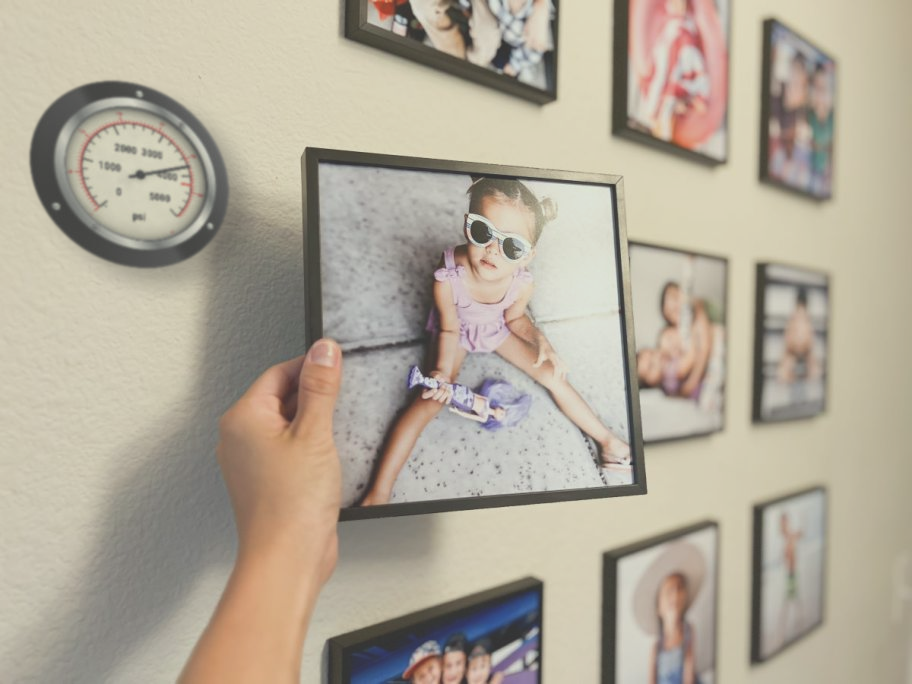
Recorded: 3800,psi
